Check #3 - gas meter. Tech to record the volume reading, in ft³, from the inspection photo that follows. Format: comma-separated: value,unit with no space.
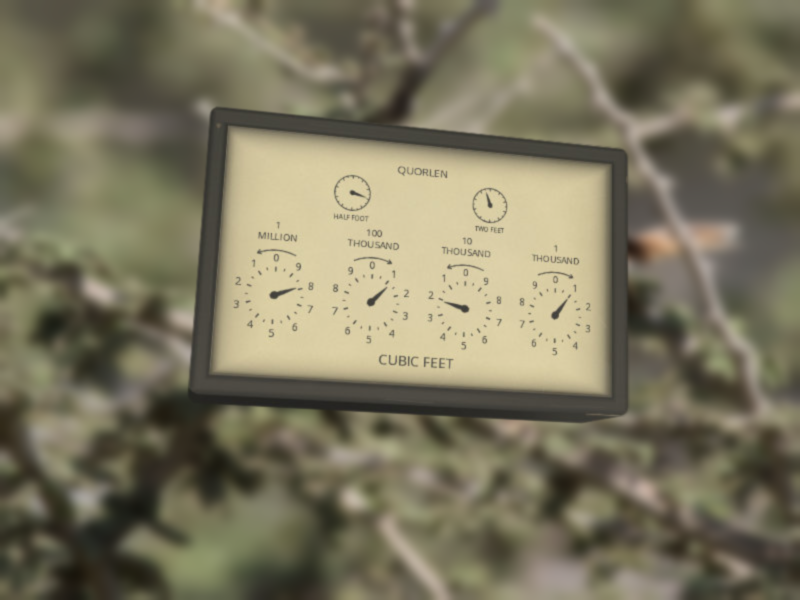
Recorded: 812100,ft³
